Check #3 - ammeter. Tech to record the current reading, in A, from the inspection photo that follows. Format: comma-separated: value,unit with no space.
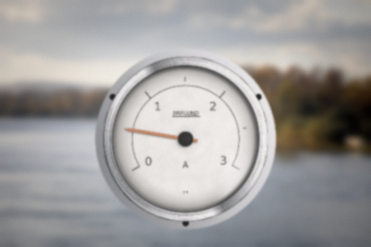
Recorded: 0.5,A
